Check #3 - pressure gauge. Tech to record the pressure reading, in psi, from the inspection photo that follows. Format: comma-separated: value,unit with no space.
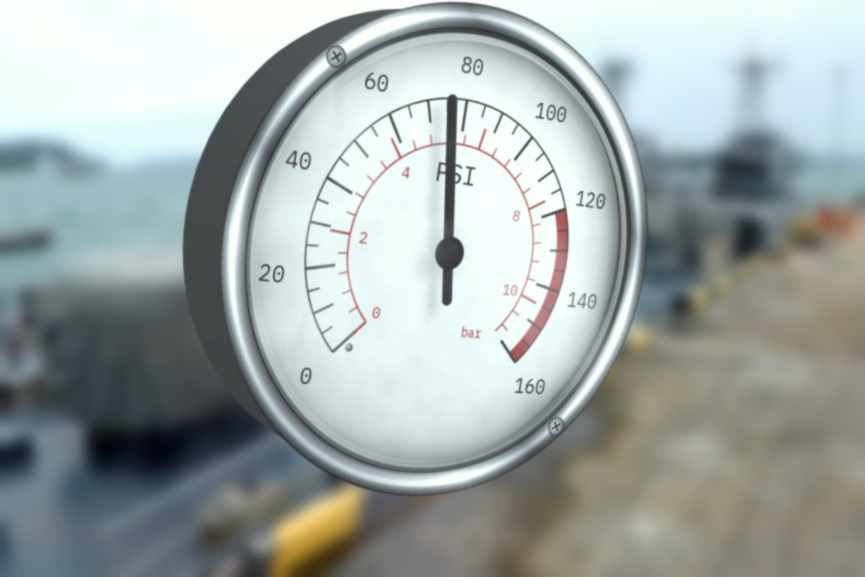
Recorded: 75,psi
